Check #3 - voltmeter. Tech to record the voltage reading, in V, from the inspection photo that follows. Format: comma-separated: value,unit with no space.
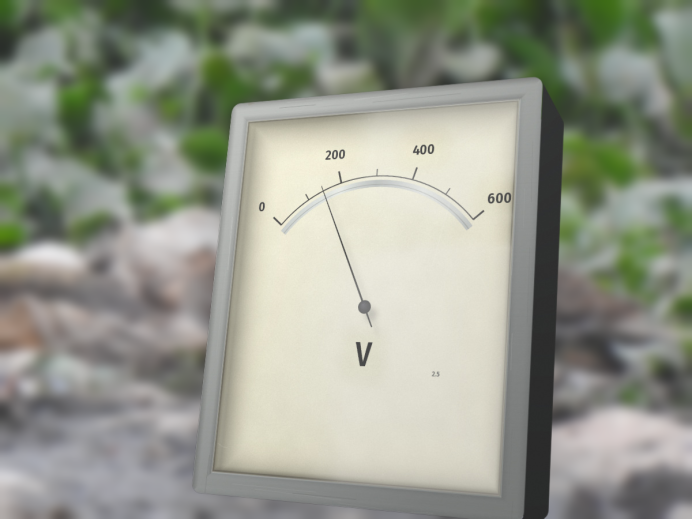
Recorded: 150,V
